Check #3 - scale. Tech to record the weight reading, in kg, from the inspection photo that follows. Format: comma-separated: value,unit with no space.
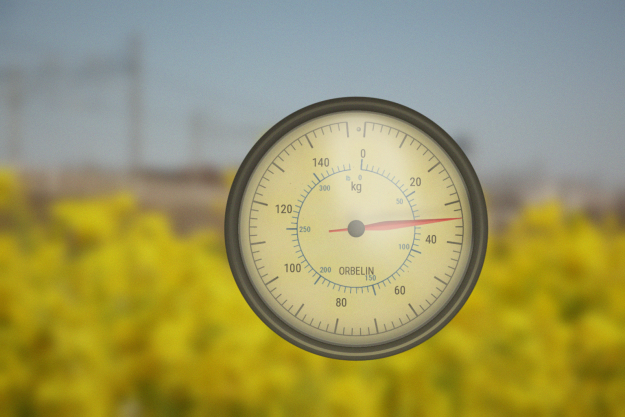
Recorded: 34,kg
